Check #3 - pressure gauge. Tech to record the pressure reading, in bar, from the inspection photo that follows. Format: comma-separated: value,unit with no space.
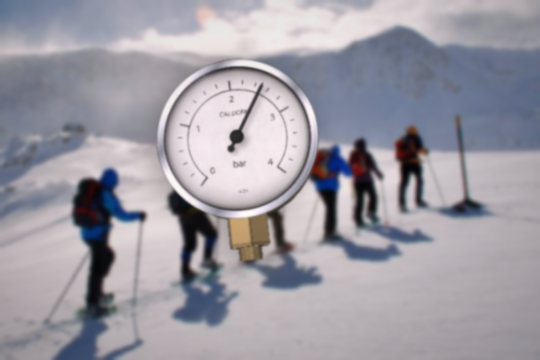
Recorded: 2.5,bar
